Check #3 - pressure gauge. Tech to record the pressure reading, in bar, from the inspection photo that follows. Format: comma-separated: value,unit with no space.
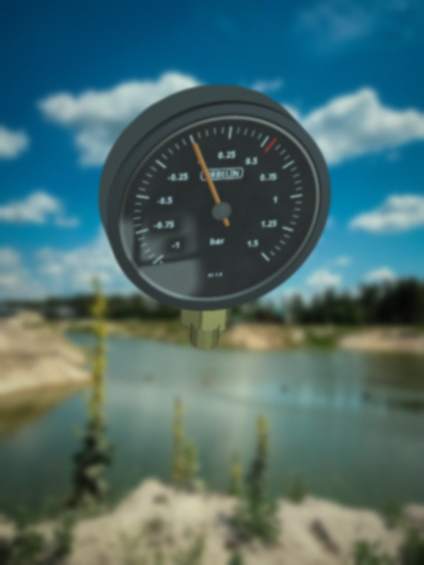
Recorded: 0,bar
